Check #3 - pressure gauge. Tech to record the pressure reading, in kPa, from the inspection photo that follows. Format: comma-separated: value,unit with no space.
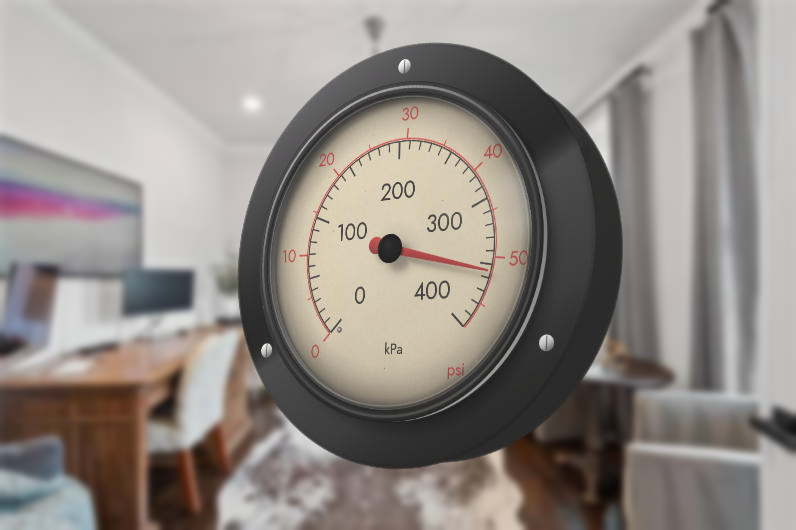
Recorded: 355,kPa
